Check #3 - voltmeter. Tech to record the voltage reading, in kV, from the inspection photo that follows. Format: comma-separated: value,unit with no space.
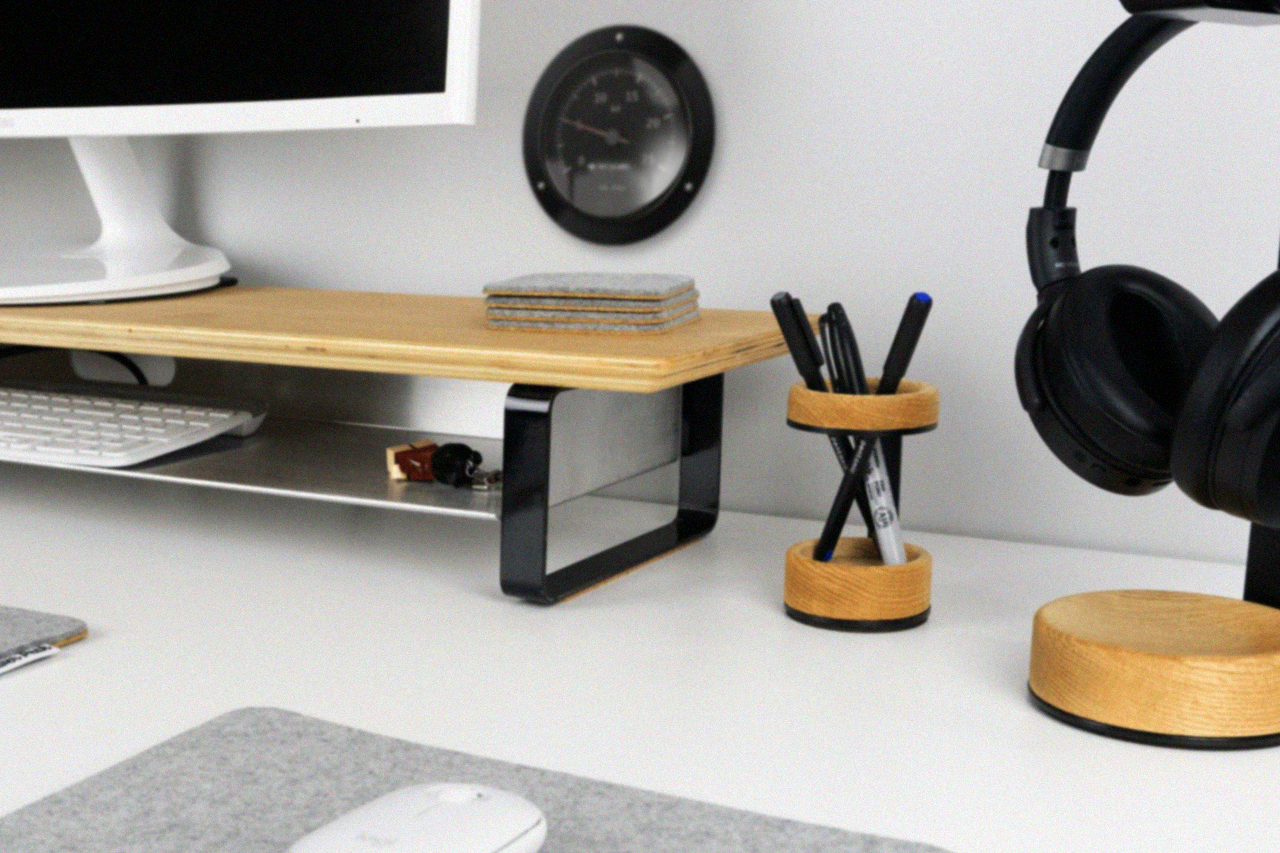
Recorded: 5,kV
